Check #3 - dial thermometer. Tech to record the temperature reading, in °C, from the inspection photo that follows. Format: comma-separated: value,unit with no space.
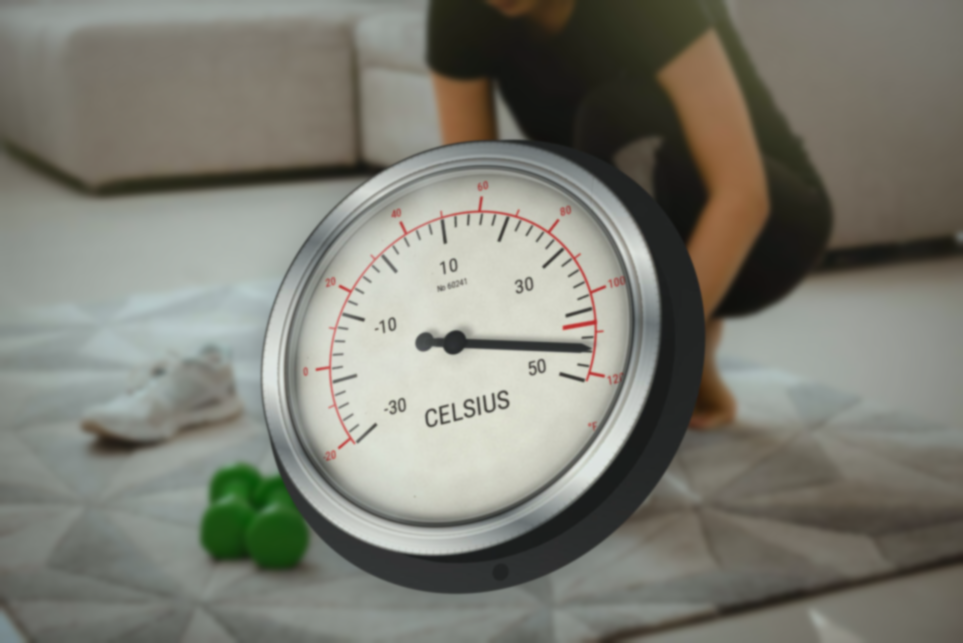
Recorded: 46,°C
